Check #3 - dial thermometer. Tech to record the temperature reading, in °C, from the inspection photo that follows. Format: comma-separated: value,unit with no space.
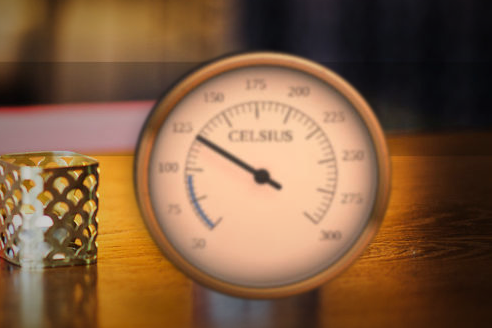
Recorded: 125,°C
